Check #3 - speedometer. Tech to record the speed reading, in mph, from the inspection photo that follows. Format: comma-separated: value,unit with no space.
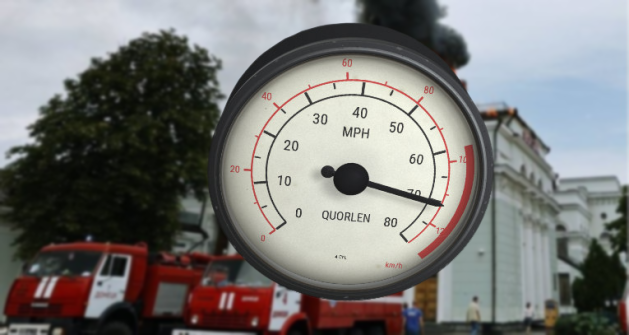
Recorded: 70,mph
